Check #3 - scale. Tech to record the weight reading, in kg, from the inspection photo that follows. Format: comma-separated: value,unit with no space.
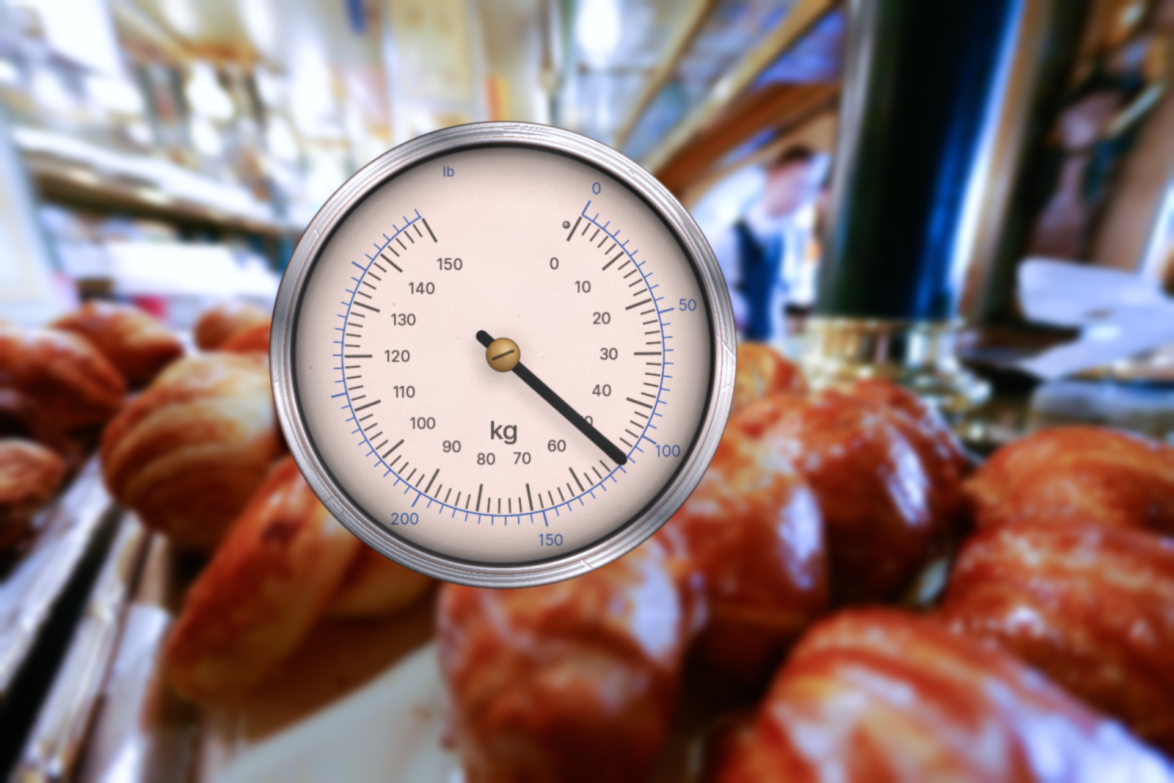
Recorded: 51,kg
